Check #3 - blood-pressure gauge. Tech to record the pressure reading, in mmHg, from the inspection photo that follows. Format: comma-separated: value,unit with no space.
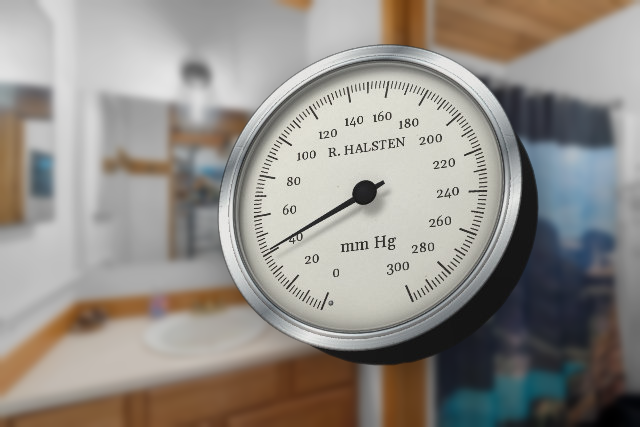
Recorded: 40,mmHg
